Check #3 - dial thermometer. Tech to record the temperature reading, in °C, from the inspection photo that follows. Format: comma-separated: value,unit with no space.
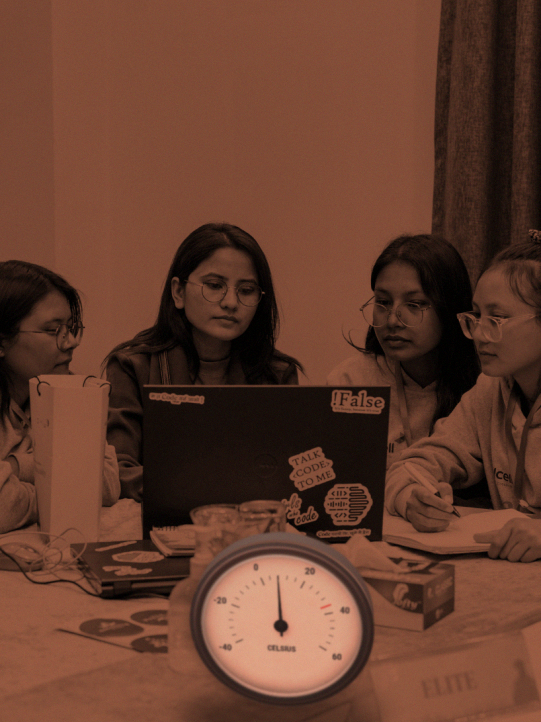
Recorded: 8,°C
